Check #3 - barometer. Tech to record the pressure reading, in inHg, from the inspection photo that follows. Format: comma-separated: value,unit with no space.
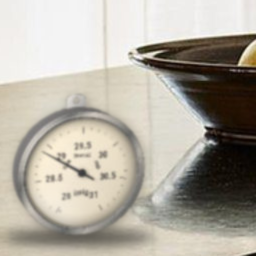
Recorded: 28.9,inHg
